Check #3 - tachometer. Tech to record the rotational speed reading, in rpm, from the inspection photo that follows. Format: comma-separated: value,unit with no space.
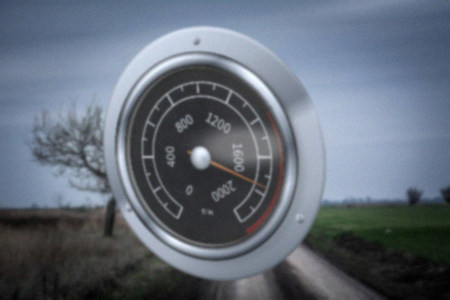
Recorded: 1750,rpm
